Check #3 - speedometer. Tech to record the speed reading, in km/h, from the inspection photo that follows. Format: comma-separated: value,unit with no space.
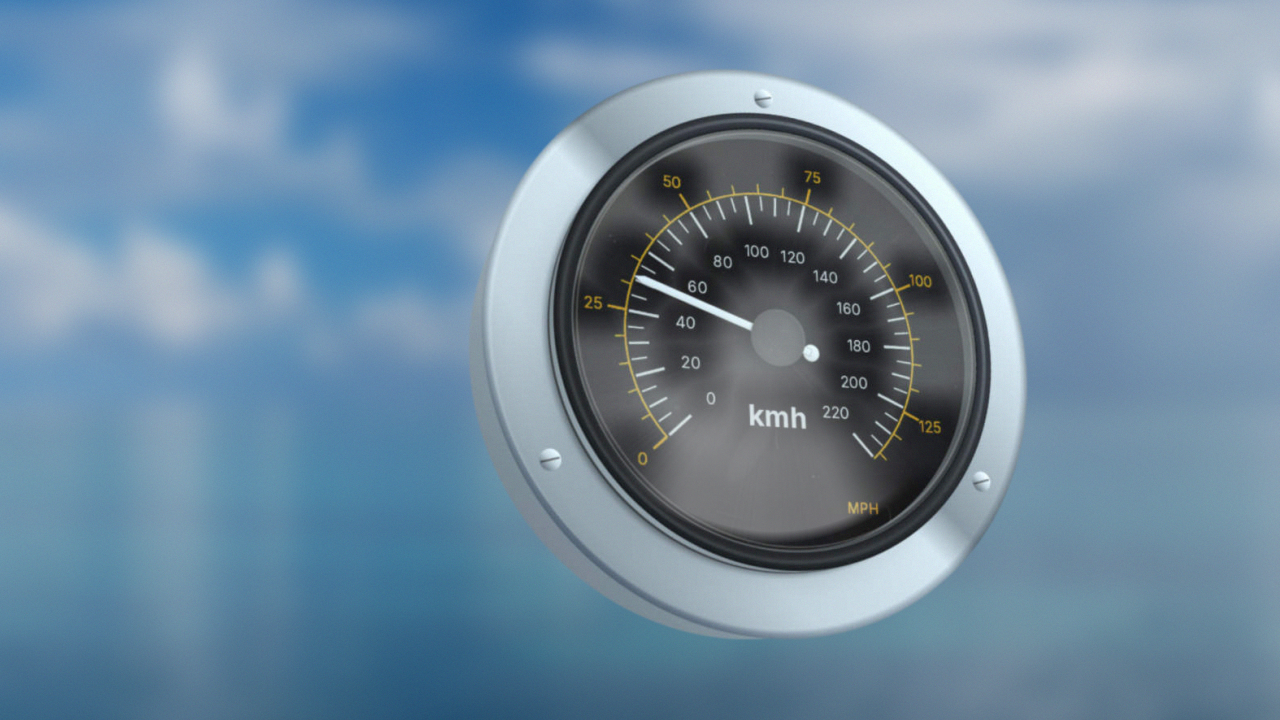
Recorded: 50,km/h
